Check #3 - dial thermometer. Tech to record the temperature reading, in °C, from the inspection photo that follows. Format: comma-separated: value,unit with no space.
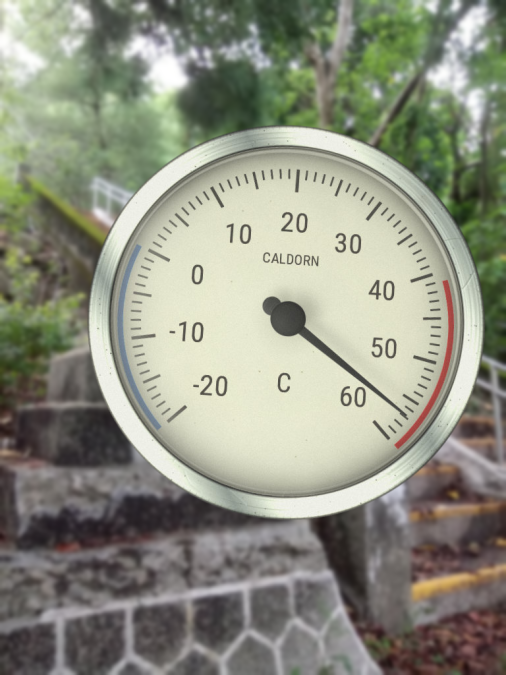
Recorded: 57,°C
